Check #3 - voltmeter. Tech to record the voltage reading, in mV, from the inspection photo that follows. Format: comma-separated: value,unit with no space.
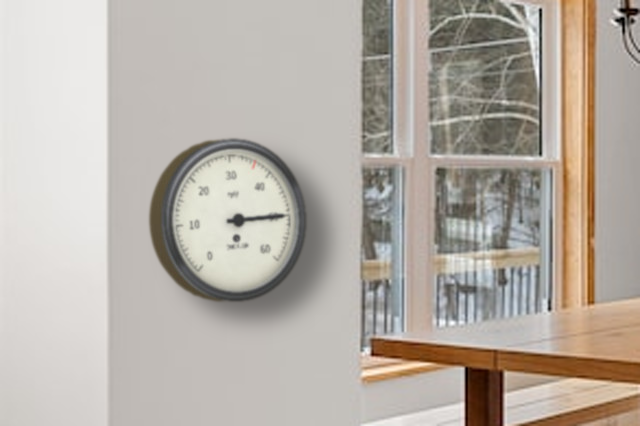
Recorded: 50,mV
